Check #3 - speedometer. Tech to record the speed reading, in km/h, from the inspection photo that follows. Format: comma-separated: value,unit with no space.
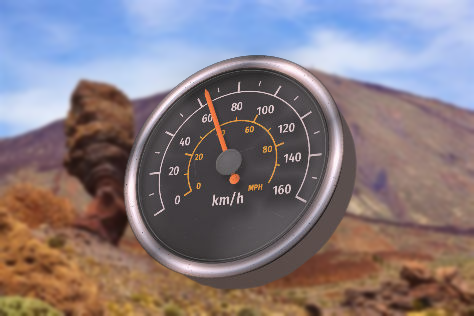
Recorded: 65,km/h
